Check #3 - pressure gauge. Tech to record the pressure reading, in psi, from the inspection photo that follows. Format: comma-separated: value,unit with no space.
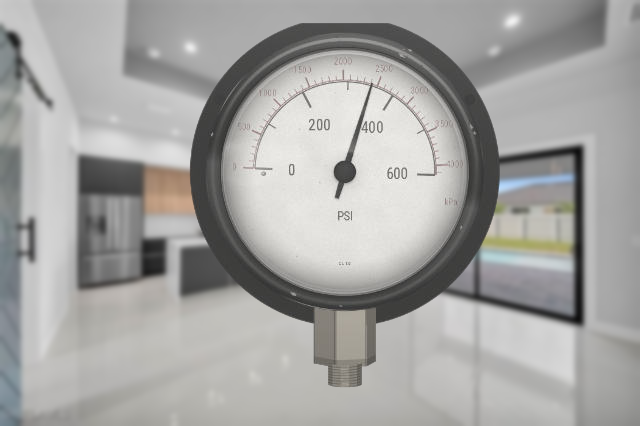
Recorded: 350,psi
